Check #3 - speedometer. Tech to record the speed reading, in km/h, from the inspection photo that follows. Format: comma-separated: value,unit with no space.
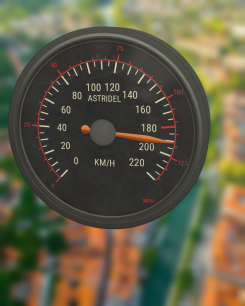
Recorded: 190,km/h
